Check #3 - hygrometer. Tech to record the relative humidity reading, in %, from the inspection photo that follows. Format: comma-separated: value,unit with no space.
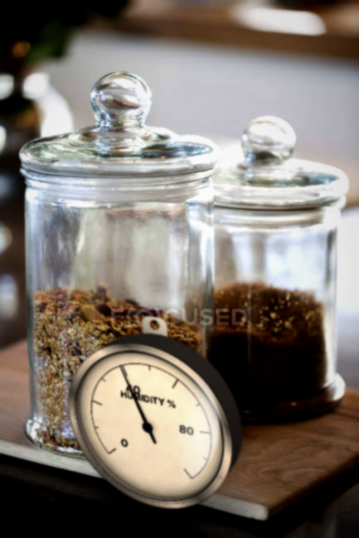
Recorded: 40,%
